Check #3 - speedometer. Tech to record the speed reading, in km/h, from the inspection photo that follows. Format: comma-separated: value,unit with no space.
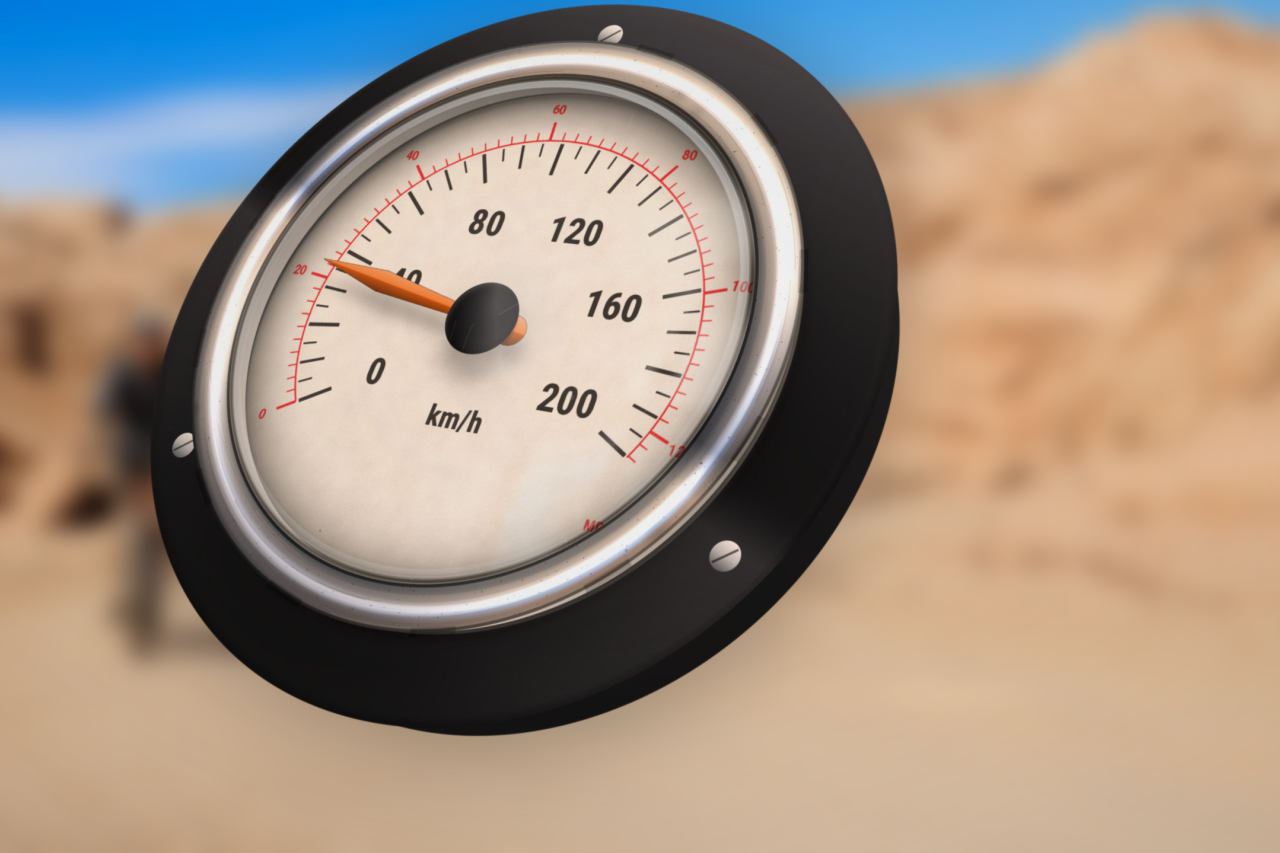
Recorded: 35,km/h
